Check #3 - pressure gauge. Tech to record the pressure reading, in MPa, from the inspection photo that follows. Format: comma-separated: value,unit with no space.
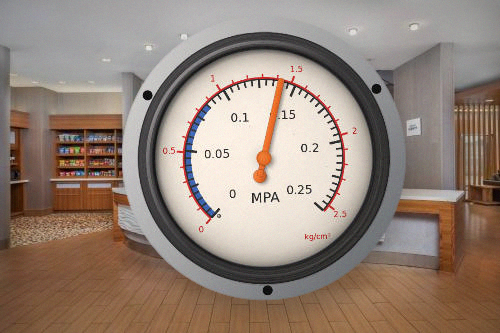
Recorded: 0.14,MPa
